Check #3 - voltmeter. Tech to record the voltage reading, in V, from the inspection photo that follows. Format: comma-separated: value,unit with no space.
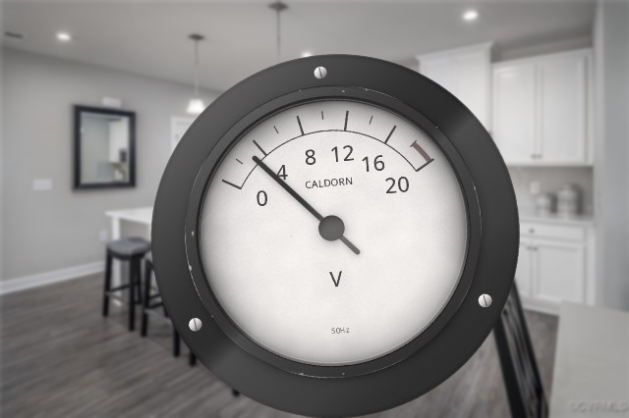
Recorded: 3,V
